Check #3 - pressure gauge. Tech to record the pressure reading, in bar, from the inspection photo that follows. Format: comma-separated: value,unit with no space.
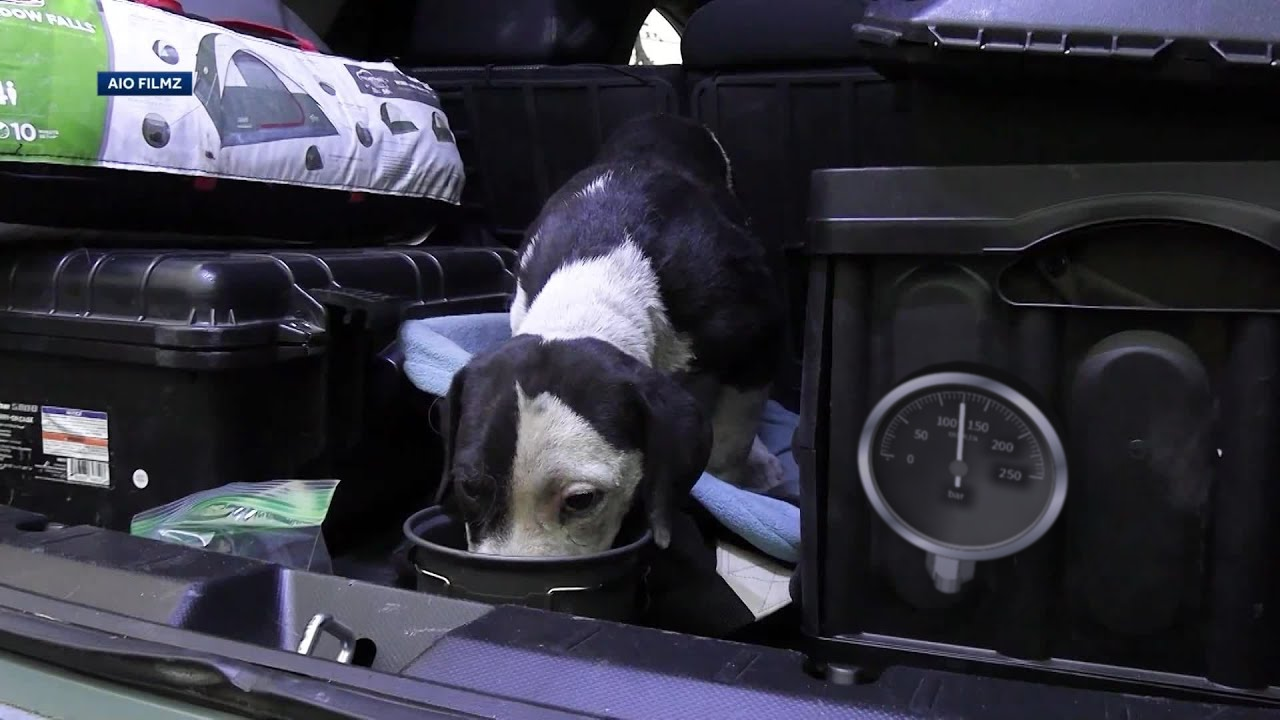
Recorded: 125,bar
